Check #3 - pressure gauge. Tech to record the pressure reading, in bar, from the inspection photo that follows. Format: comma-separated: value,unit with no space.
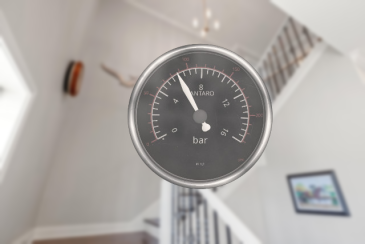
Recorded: 6,bar
